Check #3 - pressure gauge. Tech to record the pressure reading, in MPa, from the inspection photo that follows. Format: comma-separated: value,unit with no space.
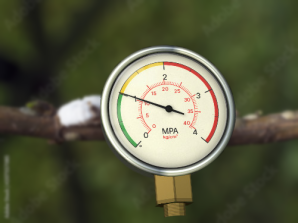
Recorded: 1,MPa
